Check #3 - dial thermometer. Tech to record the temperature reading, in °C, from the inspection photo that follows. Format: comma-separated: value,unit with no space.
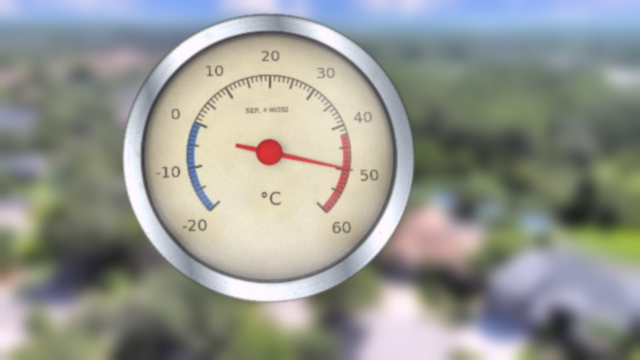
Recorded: 50,°C
